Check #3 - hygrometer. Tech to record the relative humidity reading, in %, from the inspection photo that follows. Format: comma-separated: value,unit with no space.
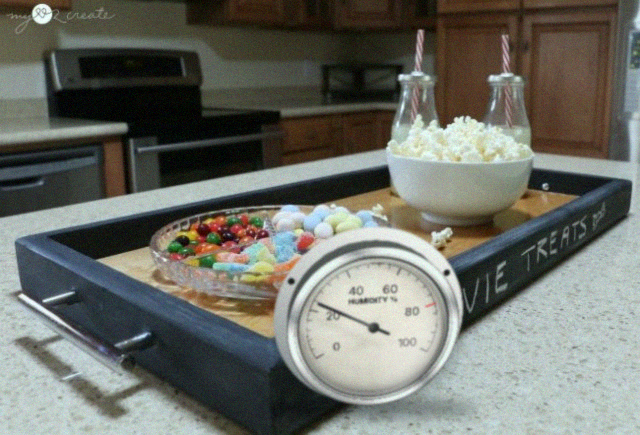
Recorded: 24,%
